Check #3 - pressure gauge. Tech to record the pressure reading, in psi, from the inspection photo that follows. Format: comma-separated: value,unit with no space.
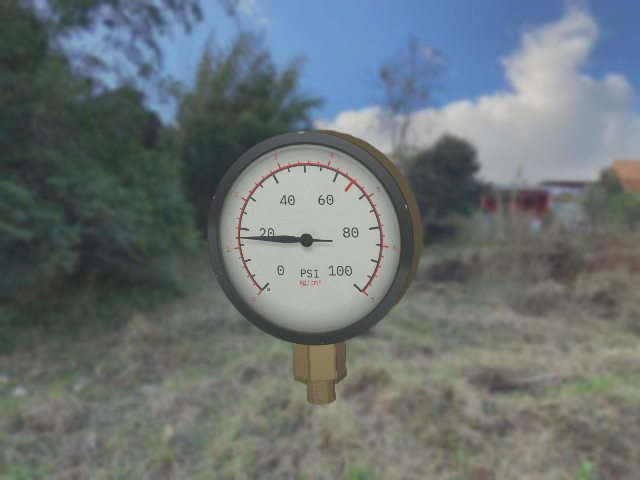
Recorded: 17.5,psi
